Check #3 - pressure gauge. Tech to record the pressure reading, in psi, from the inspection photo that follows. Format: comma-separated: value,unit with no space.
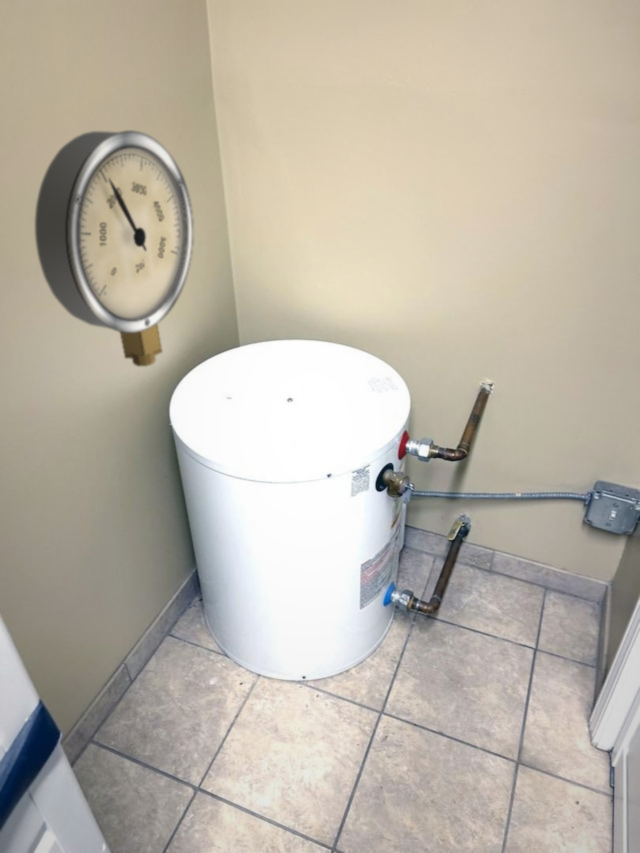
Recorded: 2000,psi
